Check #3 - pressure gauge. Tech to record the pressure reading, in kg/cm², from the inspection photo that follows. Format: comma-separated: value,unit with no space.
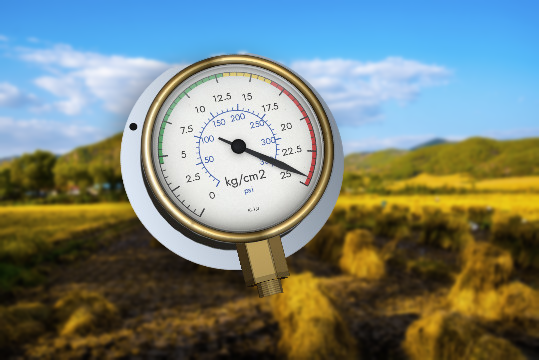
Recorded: 24.5,kg/cm²
